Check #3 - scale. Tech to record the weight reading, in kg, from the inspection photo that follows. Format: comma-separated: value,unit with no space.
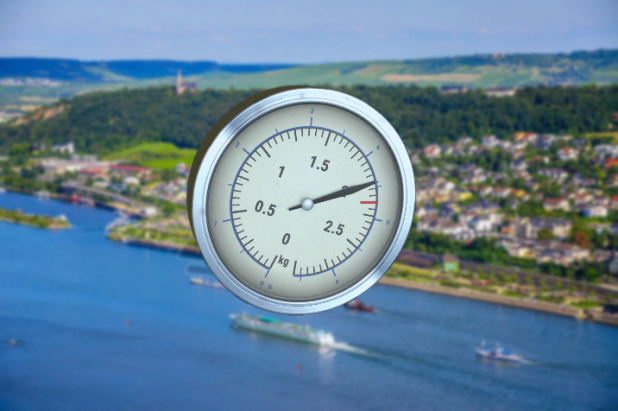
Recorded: 2,kg
